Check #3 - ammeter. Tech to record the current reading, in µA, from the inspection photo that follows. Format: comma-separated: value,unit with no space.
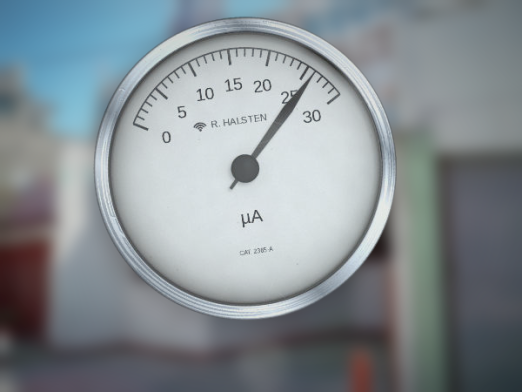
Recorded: 26,µA
